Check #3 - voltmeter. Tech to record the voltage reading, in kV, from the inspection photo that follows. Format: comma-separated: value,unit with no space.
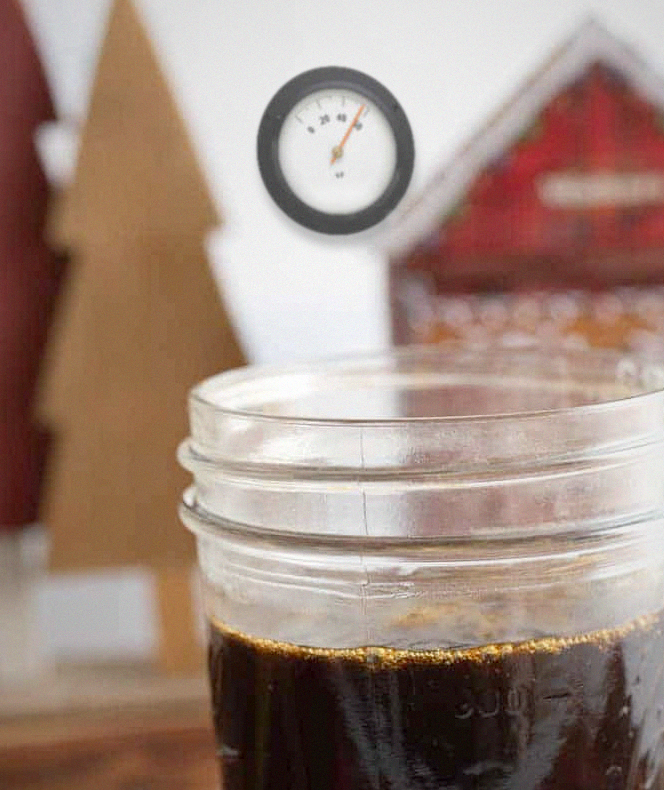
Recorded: 55,kV
